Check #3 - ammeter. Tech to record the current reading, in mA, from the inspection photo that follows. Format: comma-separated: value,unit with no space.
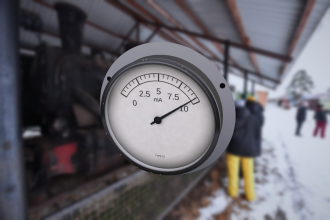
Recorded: 9.5,mA
